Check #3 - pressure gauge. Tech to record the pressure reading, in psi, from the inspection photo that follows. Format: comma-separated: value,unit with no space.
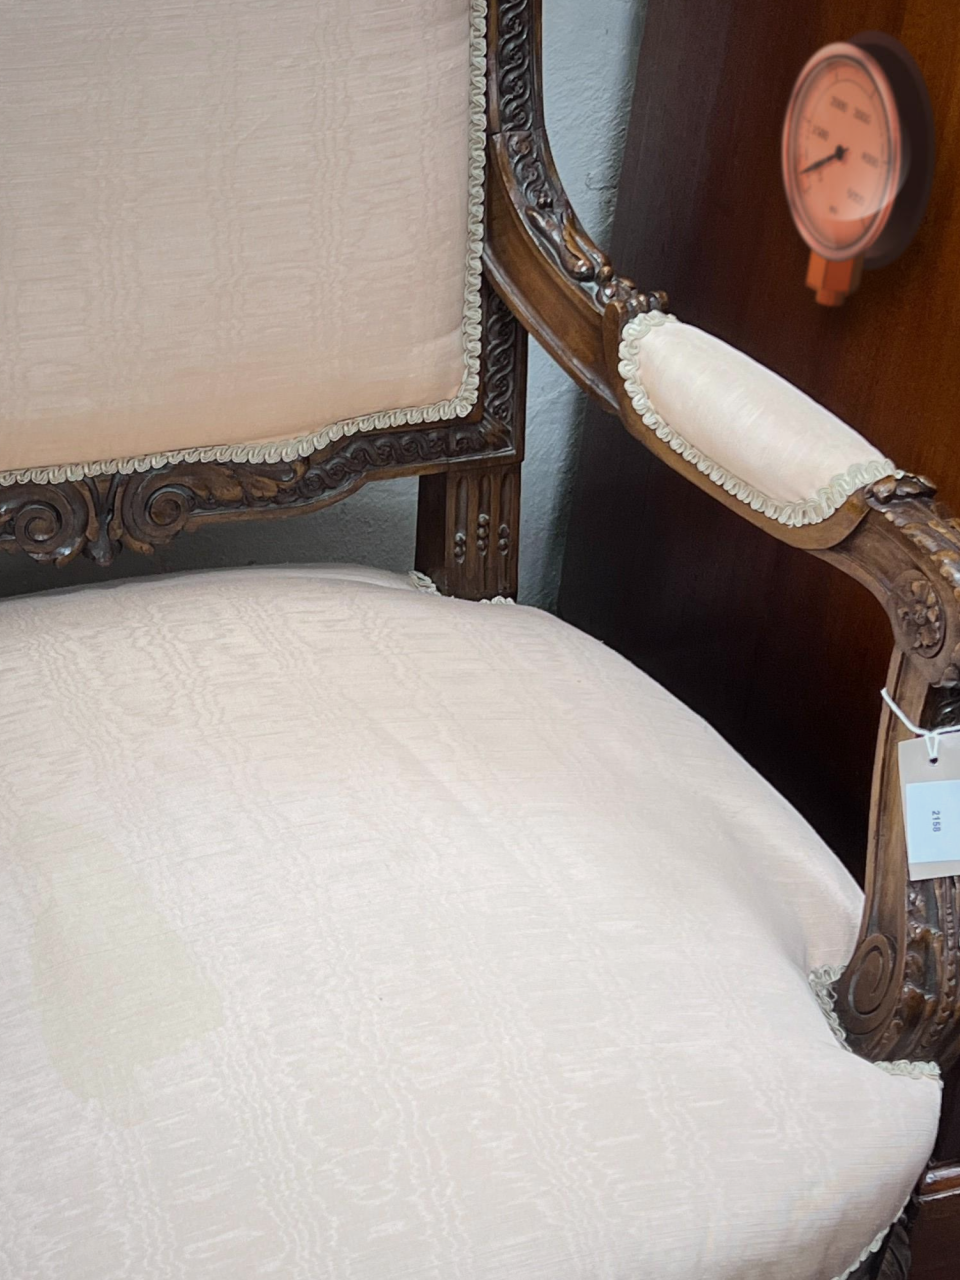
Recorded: 250,psi
